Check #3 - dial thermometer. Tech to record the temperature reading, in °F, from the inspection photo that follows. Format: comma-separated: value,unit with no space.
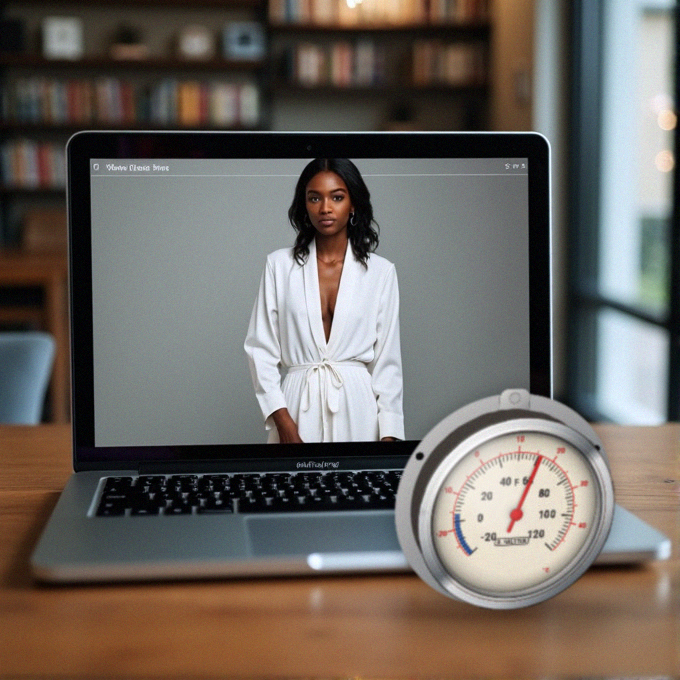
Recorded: 60,°F
